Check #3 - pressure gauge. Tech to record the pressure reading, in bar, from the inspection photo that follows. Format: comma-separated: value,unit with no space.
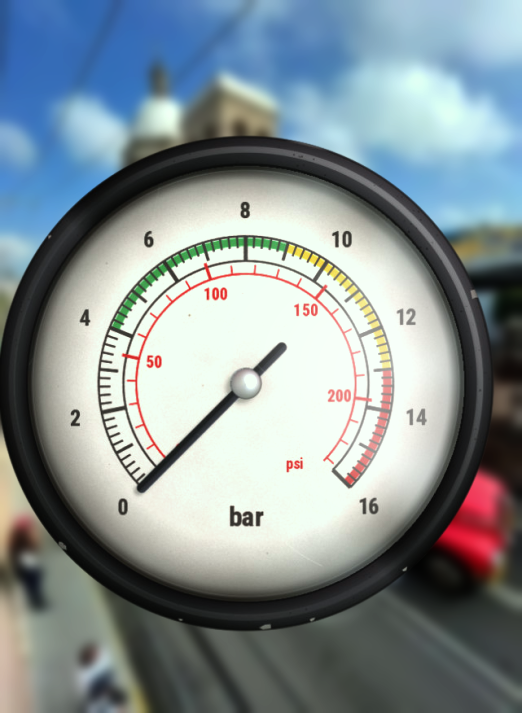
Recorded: 0,bar
